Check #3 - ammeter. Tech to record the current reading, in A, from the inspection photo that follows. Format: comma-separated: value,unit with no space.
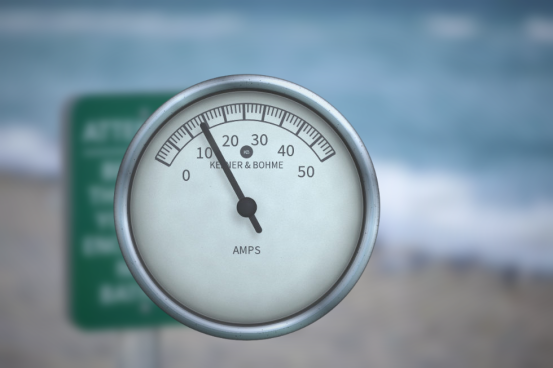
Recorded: 14,A
